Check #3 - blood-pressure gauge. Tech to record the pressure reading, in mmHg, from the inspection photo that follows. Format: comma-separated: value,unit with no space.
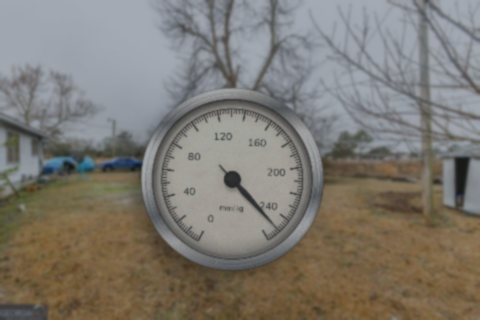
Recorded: 250,mmHg
